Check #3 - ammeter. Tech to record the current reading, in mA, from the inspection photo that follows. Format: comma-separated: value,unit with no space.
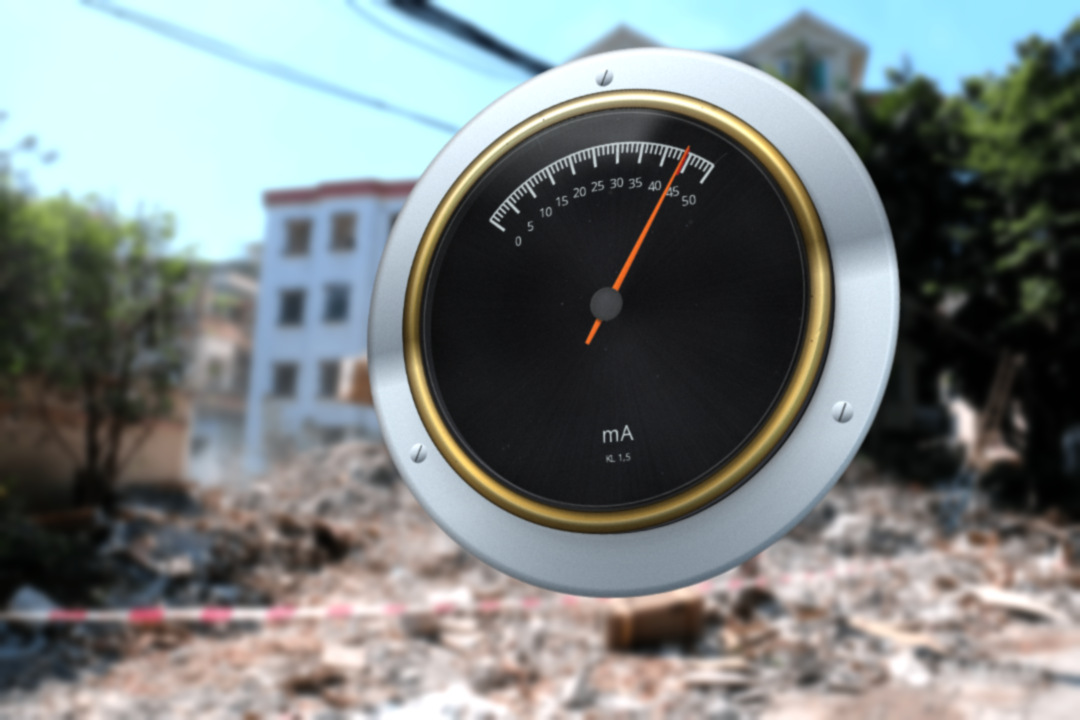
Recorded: 45,mA
